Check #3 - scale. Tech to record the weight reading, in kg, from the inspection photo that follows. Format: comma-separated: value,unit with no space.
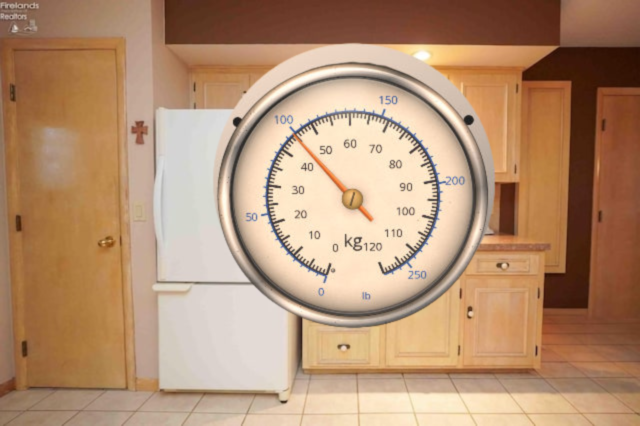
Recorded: 45,kg
